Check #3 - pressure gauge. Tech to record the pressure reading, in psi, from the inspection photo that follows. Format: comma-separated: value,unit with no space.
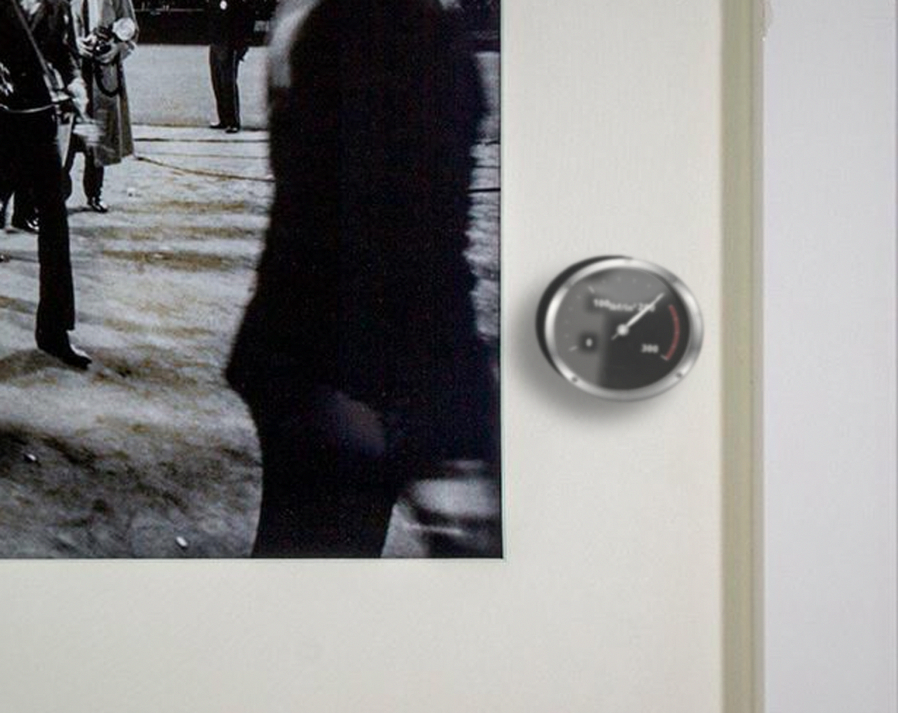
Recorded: 200,psi
